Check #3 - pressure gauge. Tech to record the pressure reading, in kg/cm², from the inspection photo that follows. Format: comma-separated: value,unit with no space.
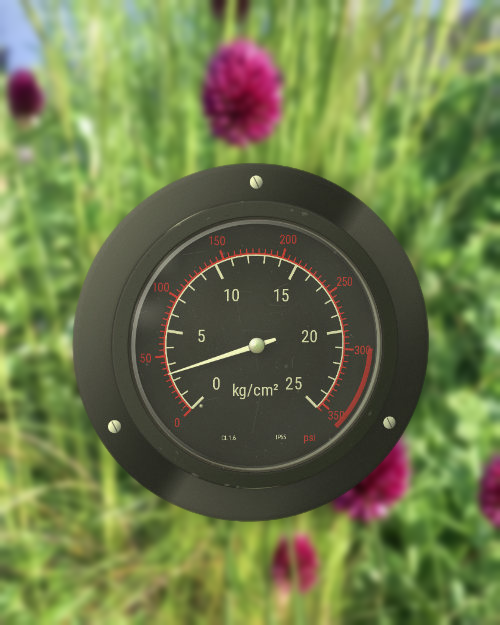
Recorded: 2.5,kg/cm²
